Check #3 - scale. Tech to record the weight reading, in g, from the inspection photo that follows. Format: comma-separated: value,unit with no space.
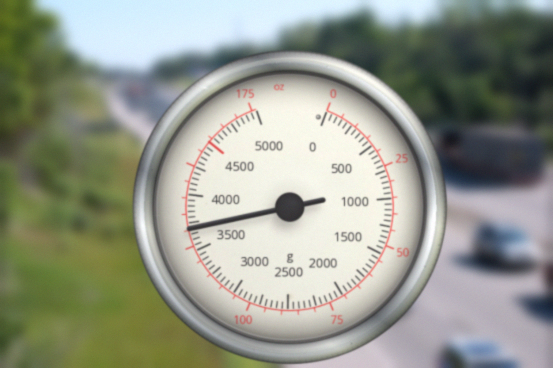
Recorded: 3700,g
